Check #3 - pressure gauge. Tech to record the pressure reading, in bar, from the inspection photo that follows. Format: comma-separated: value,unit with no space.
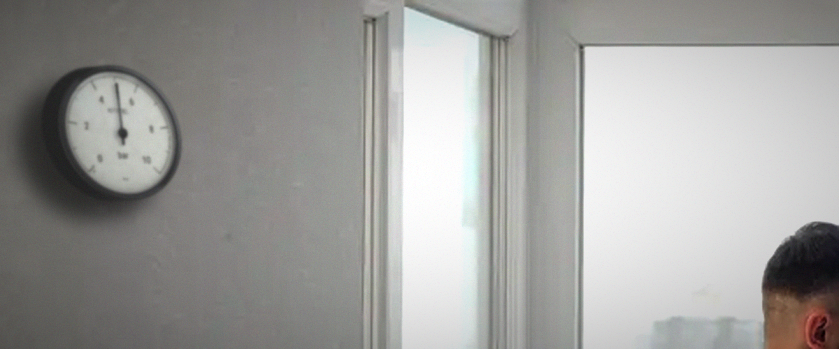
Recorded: 5,bar
